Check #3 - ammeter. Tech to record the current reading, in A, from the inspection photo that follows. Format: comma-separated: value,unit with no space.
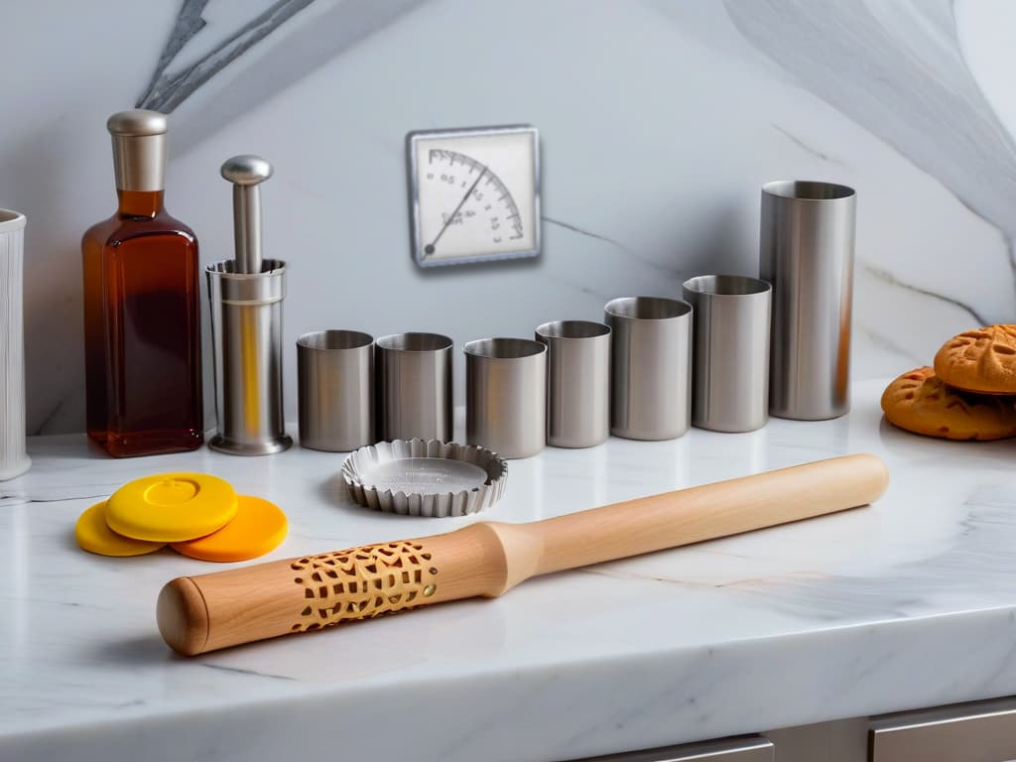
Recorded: 1.25,A
